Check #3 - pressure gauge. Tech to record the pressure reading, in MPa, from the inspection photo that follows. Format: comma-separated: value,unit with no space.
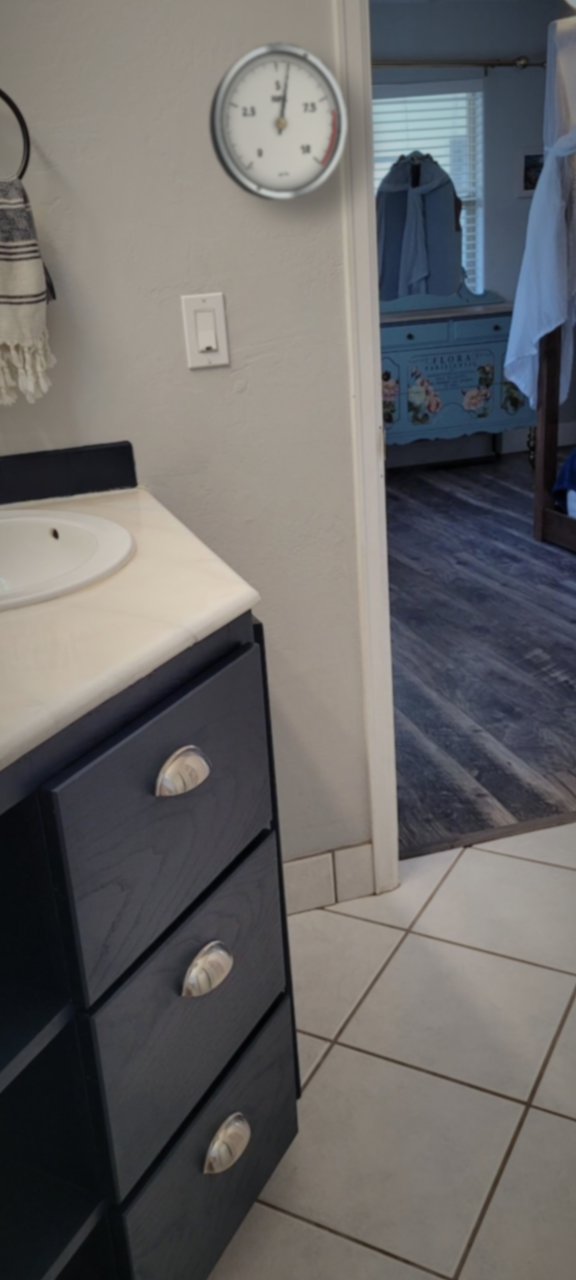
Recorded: 5.5,MPa
